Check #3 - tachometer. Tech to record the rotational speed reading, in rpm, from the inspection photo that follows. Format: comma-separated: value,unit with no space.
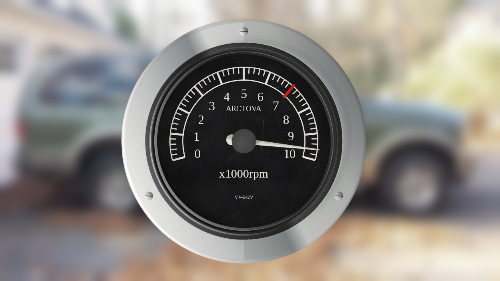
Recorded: 9600,rpm
